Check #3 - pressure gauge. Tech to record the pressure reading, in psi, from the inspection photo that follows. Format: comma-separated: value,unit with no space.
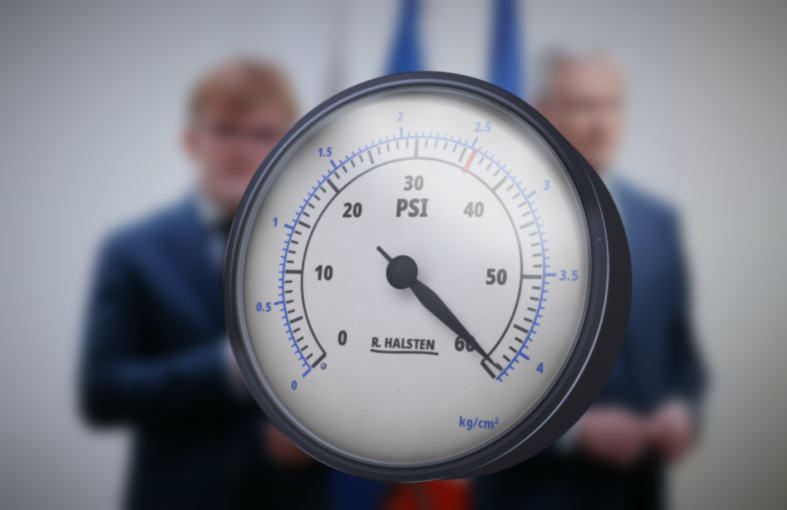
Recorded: 59,psi
